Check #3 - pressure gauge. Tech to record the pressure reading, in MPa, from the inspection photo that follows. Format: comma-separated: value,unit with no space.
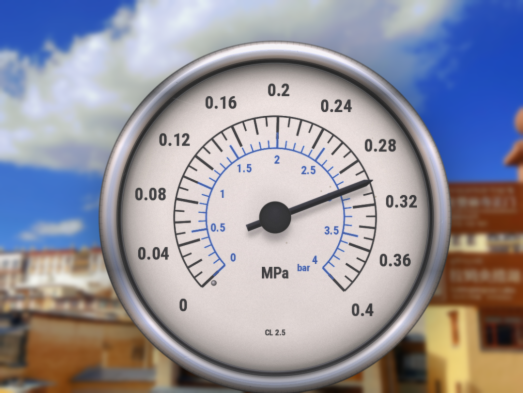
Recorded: 0.3,MPa
